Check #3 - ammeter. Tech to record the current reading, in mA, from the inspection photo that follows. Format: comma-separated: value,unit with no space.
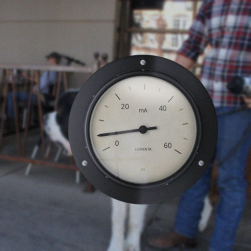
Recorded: 5,mA
